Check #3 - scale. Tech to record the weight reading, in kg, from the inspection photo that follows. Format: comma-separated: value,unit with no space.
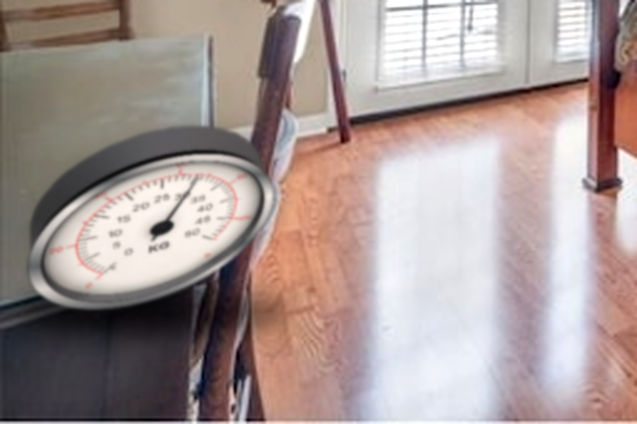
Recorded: 30,kg
